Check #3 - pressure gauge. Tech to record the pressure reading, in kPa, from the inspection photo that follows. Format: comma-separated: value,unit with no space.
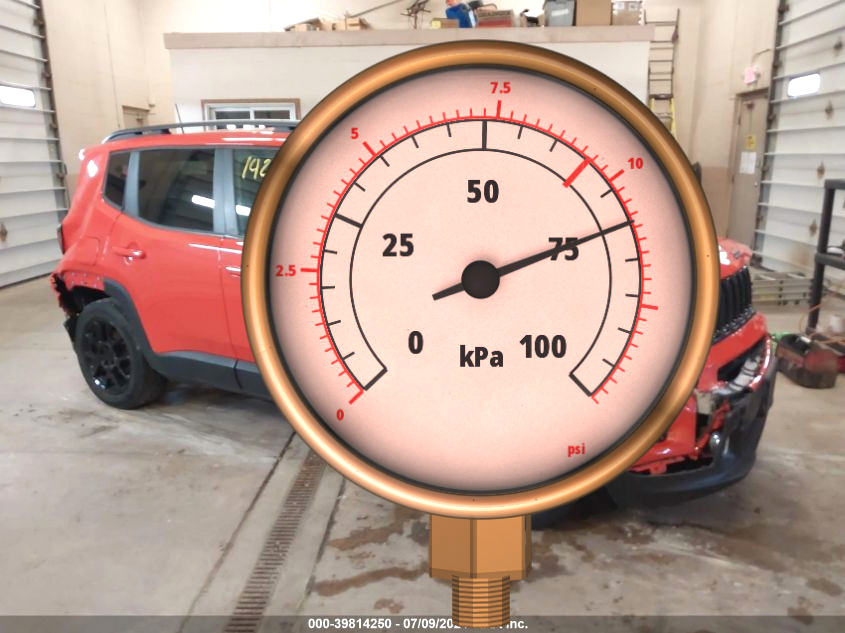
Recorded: 75,kPa
